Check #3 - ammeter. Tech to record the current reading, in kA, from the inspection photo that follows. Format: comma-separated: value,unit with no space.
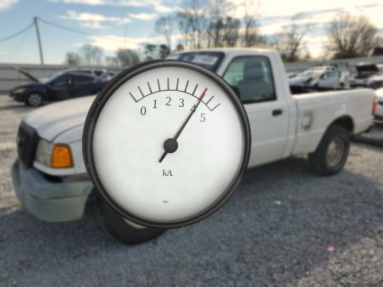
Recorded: 4,kA
